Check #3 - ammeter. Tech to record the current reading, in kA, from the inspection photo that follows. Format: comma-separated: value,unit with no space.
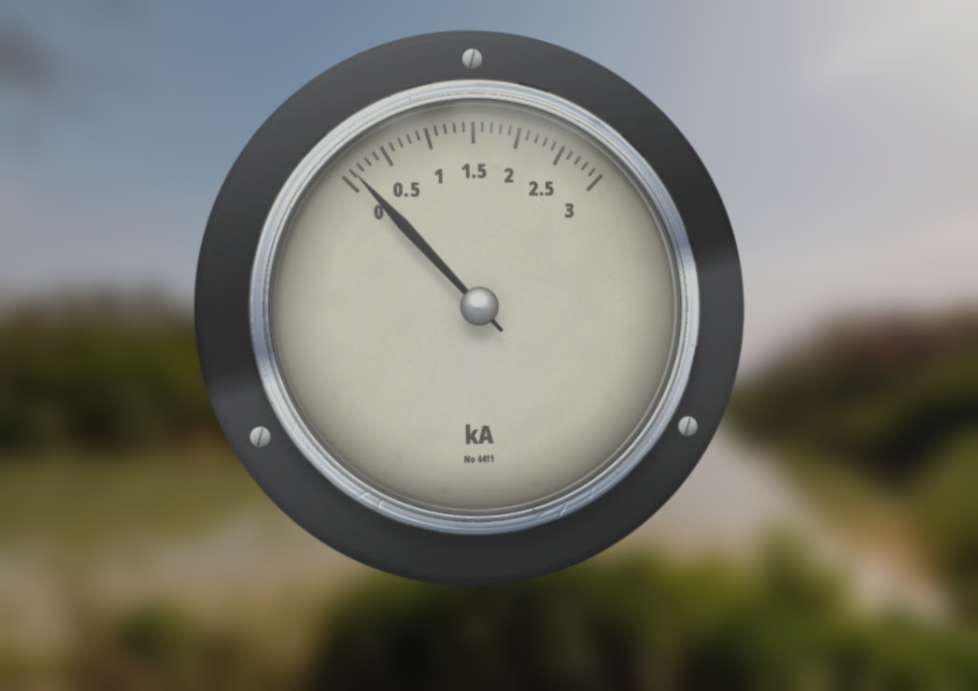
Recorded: 0.1,kA
